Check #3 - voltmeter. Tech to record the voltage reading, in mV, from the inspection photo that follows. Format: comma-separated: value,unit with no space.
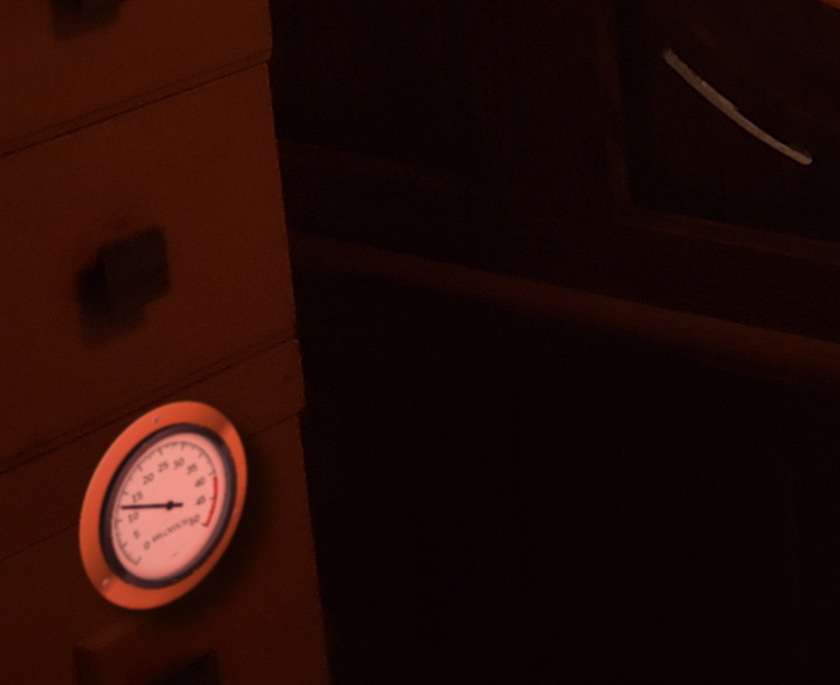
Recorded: 12.5,mV
